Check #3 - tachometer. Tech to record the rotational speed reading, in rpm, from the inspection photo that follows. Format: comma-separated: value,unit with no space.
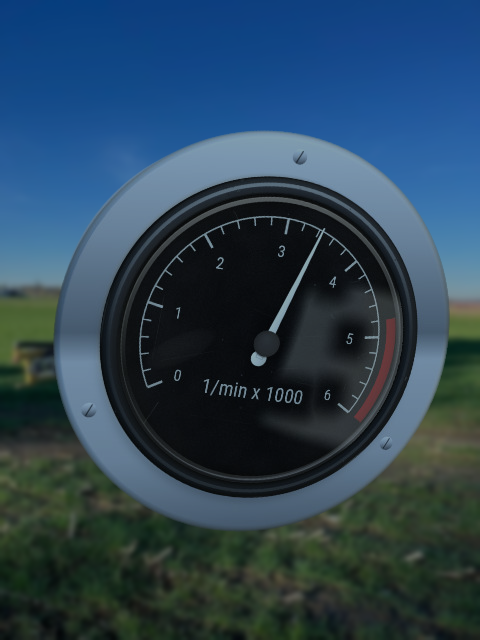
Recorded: 3400,rpm
